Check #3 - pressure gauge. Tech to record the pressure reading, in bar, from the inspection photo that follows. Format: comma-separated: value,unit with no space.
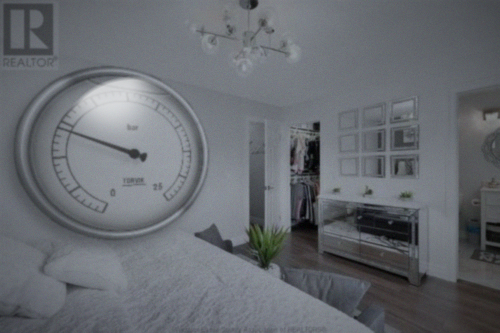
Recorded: 7,bar
